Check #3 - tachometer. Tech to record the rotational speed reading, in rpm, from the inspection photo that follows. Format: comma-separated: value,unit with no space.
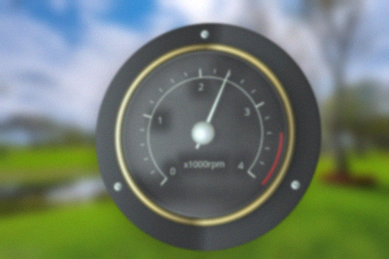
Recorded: 2400,rpm
